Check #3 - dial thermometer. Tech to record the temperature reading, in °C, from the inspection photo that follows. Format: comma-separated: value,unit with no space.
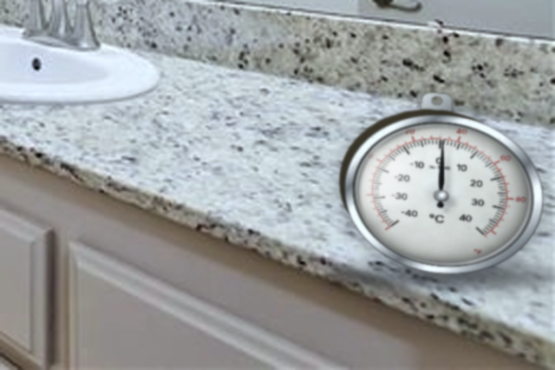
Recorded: 0,°C
